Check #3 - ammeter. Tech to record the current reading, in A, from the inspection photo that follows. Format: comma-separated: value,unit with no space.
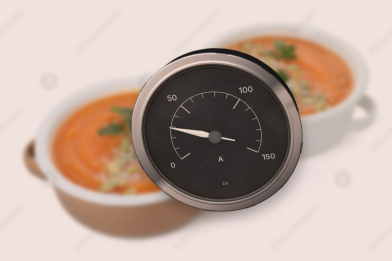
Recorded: 30,A
